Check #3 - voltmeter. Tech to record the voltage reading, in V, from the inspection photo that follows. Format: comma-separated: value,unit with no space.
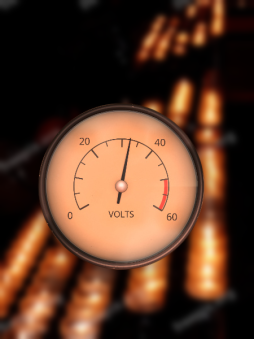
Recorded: 32.5,V
